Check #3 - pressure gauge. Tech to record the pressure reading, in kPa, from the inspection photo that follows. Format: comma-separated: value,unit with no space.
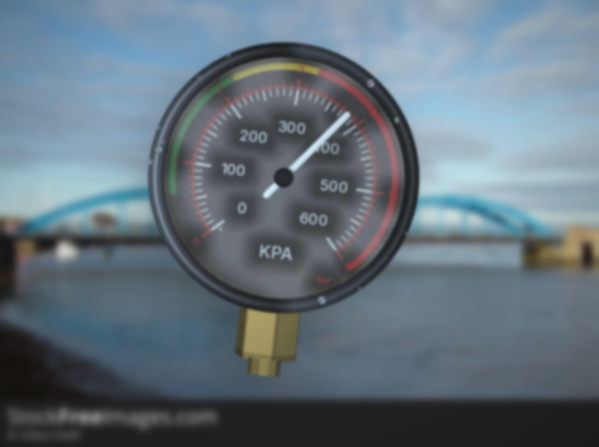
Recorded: 380,kPa
